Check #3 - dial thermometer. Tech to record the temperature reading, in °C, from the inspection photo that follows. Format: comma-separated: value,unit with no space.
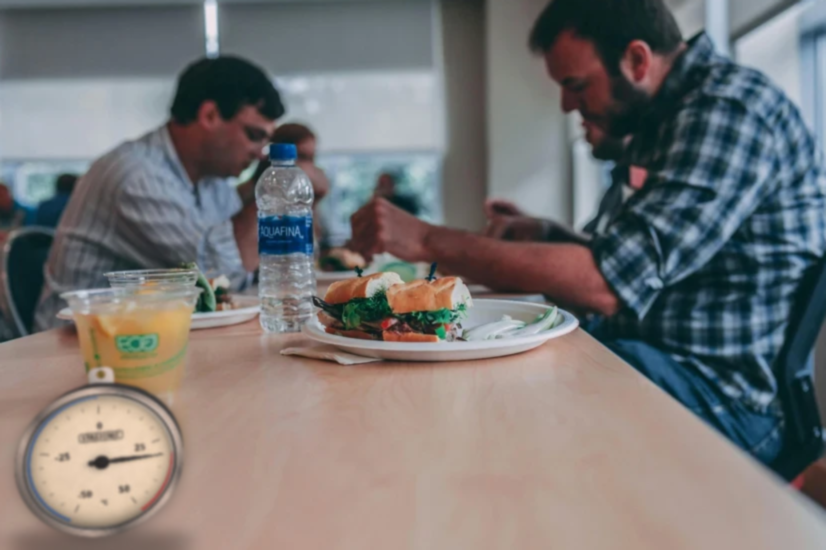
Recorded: 30,°C
